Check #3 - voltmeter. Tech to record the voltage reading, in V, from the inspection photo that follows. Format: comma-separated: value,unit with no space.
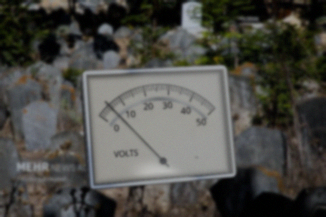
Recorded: 5,V
